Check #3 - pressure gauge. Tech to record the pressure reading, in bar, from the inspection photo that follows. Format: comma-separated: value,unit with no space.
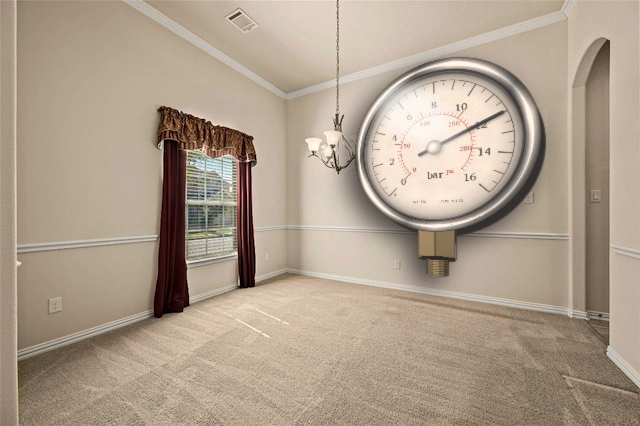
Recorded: 12,bar
